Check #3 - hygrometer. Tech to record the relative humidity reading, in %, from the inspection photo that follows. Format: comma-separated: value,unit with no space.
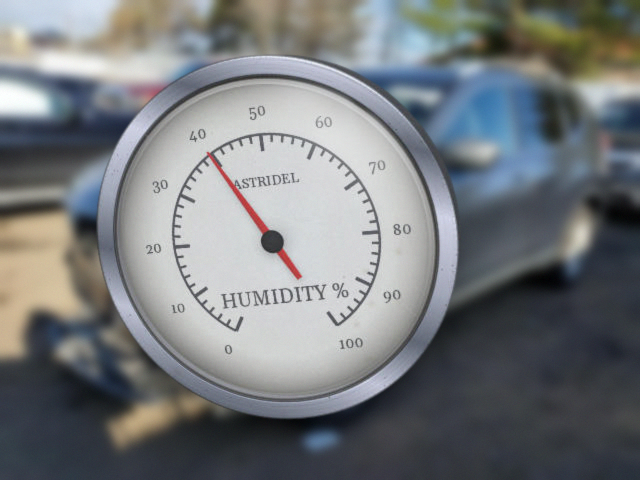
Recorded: 40,%
